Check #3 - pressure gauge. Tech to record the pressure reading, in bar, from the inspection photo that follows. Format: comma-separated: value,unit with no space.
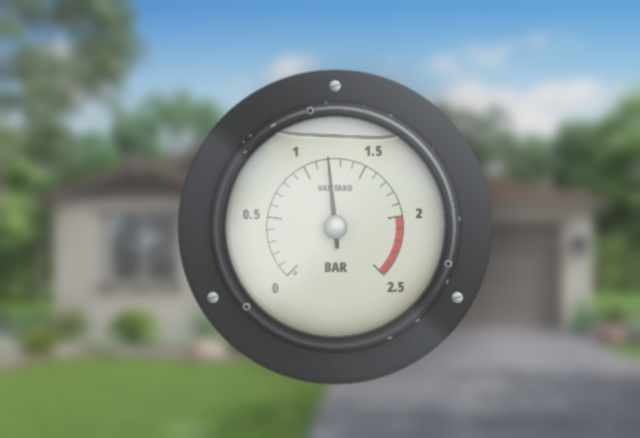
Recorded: 1.2,bar
